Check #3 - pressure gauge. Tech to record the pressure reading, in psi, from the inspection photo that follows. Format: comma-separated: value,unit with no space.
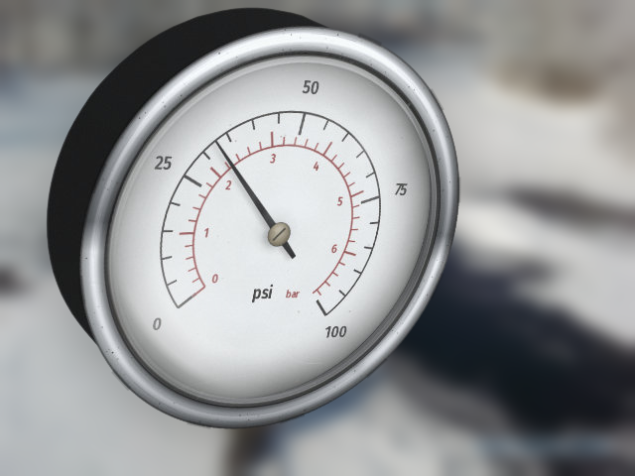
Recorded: 32.5,psi
